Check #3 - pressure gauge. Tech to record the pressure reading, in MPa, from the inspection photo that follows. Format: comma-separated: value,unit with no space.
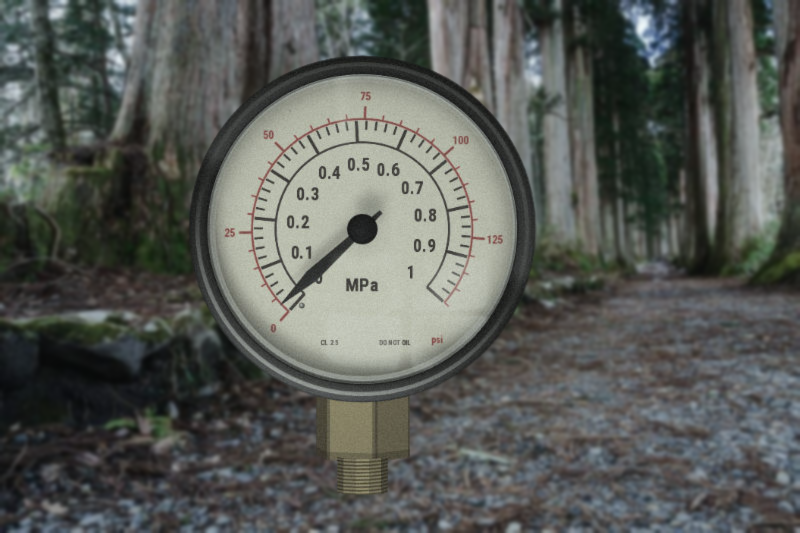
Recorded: 0.02,MPa
